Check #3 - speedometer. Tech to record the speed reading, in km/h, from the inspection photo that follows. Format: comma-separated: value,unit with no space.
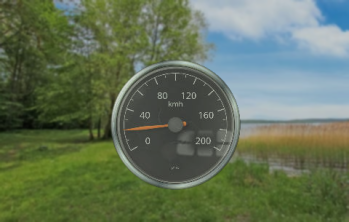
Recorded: 20,km/h
